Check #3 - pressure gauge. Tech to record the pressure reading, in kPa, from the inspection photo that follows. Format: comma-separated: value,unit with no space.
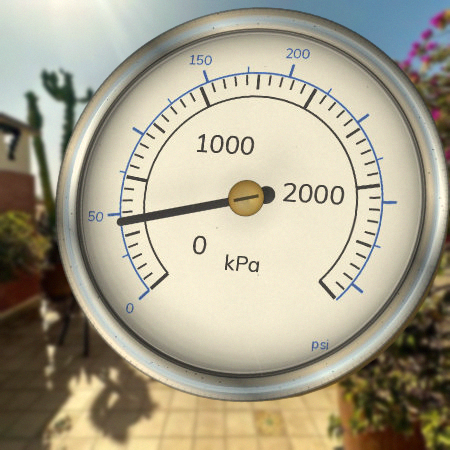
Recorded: 300,kPa
